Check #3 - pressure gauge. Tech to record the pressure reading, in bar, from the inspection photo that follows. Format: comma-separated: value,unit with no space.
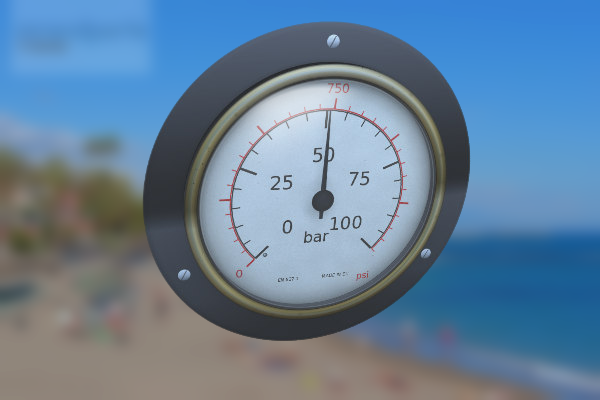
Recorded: 50,bar
